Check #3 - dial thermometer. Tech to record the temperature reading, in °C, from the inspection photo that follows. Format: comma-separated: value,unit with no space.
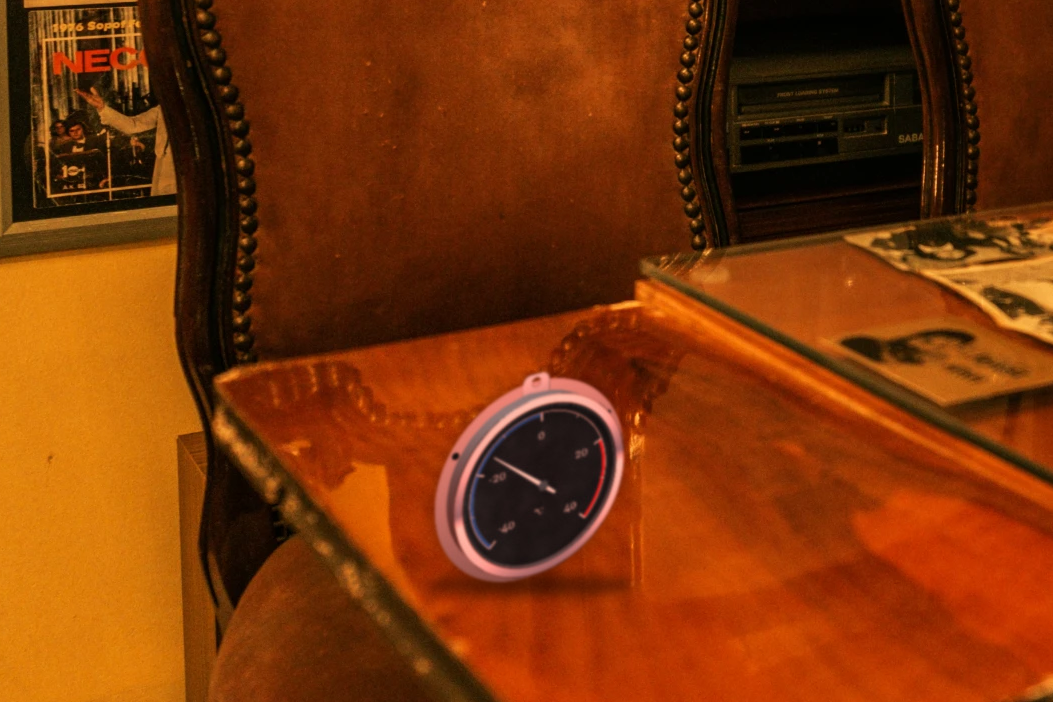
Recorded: -15,°C
